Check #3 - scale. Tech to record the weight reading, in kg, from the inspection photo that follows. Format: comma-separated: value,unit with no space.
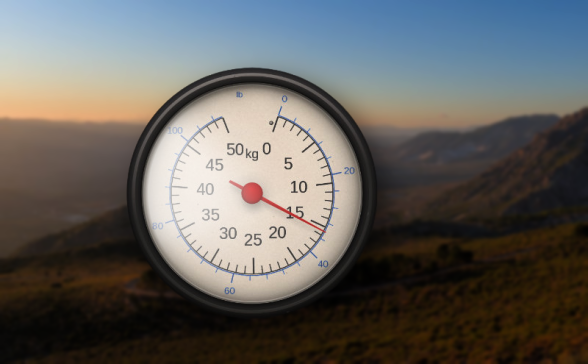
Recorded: 15.5,kg
